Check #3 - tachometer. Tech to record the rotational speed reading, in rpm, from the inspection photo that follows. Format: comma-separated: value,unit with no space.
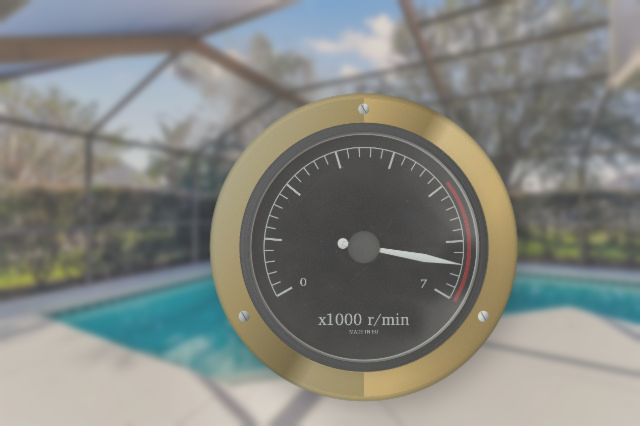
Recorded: 6400,rpm
